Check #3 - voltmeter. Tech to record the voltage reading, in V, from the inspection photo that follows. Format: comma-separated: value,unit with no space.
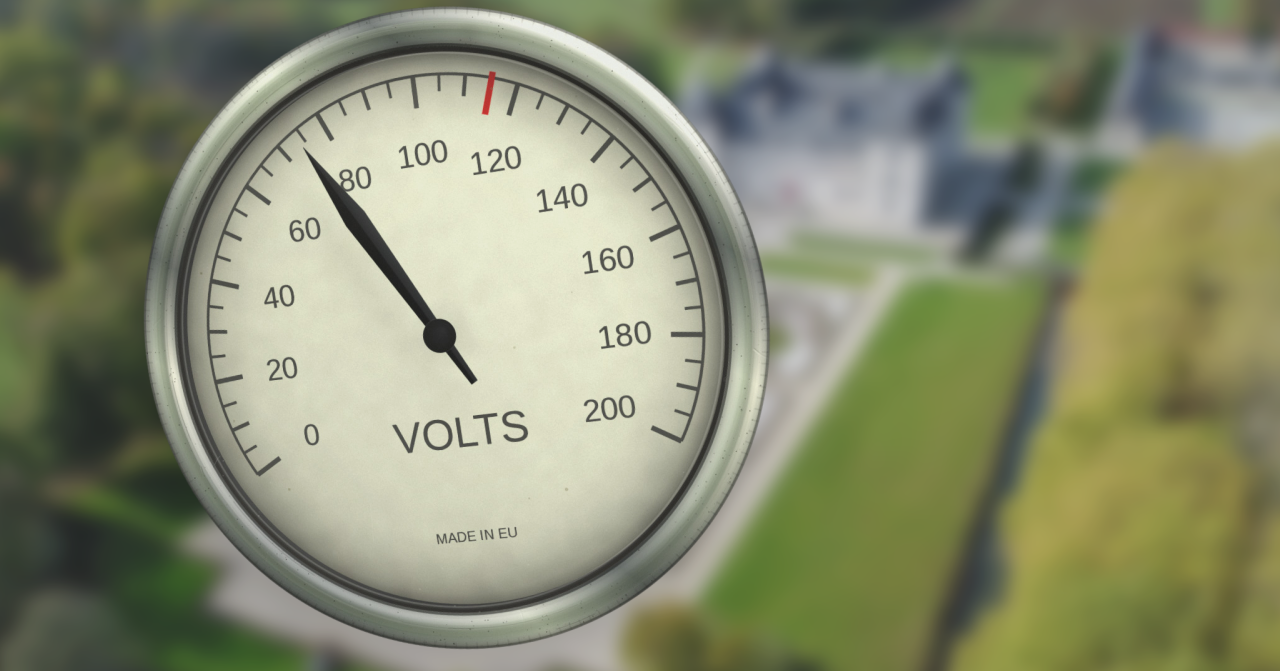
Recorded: 75,V
